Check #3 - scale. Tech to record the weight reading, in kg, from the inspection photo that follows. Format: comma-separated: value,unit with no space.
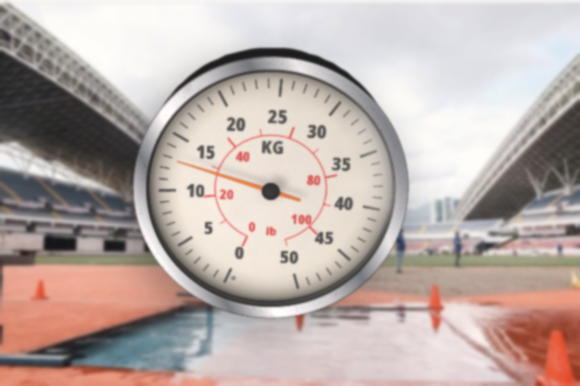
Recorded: 13,kg
